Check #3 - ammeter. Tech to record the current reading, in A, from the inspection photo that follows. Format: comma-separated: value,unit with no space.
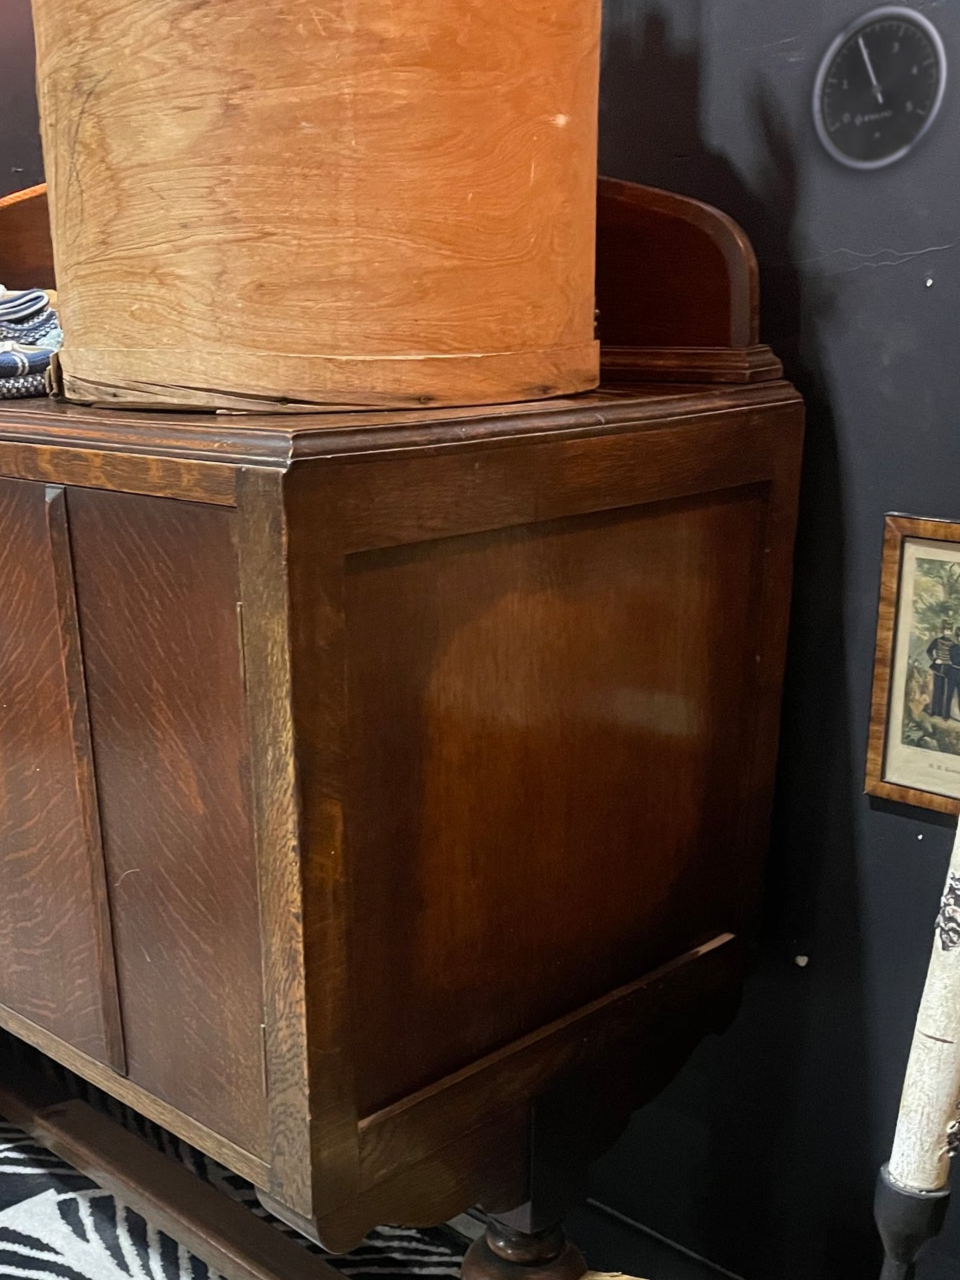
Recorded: 2,A
